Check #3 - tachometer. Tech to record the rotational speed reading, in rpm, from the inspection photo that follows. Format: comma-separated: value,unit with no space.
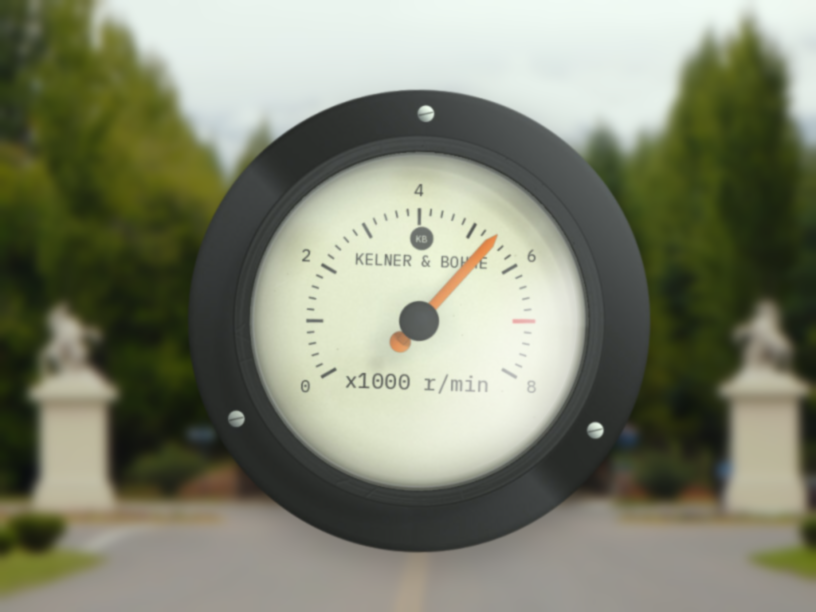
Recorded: 5400,rpm
